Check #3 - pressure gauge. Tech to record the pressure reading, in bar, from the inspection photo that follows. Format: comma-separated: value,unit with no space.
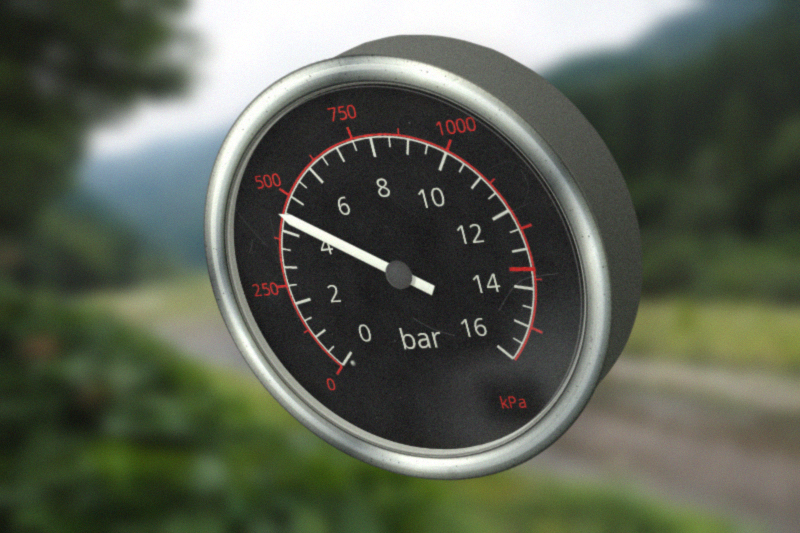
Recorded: 4.5,bar
